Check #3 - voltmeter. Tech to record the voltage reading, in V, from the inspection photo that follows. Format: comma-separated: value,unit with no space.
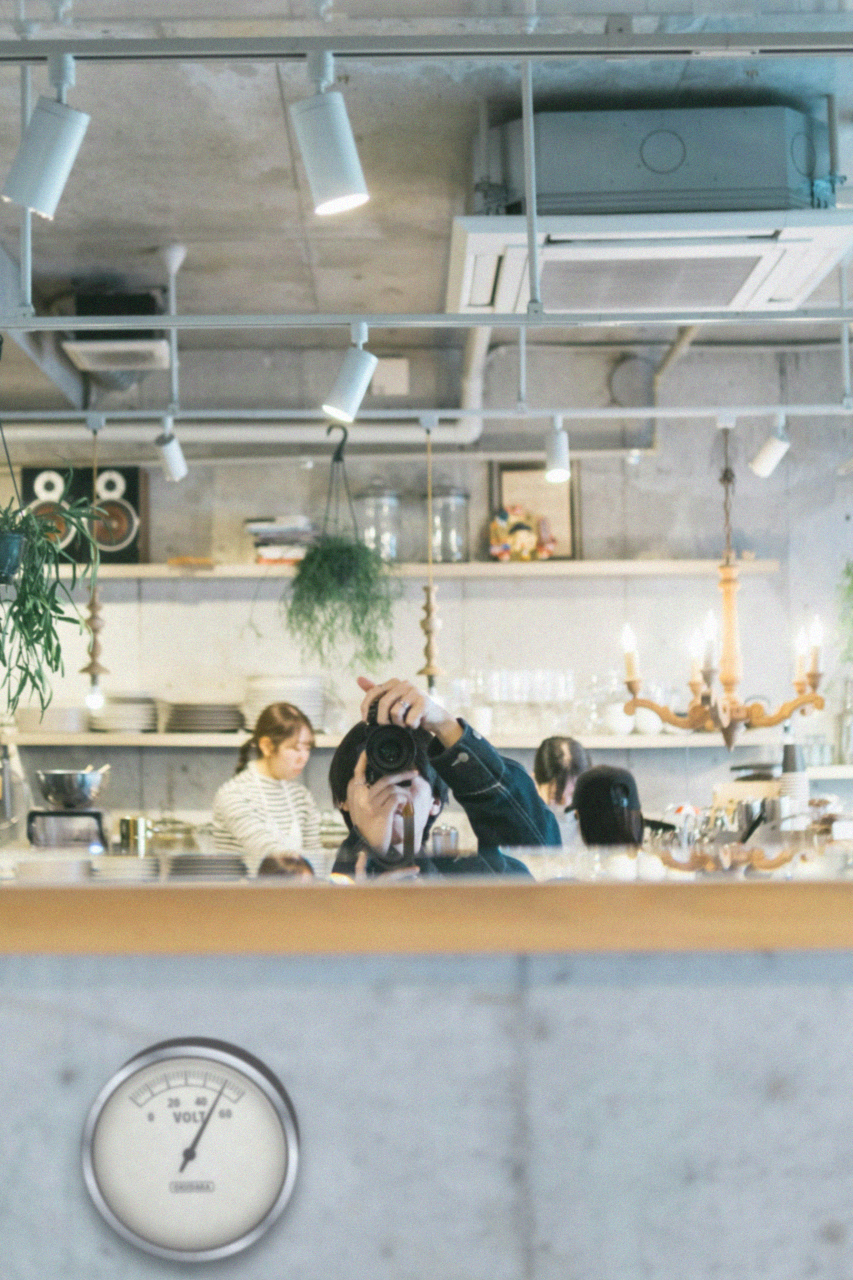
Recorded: 50,V
